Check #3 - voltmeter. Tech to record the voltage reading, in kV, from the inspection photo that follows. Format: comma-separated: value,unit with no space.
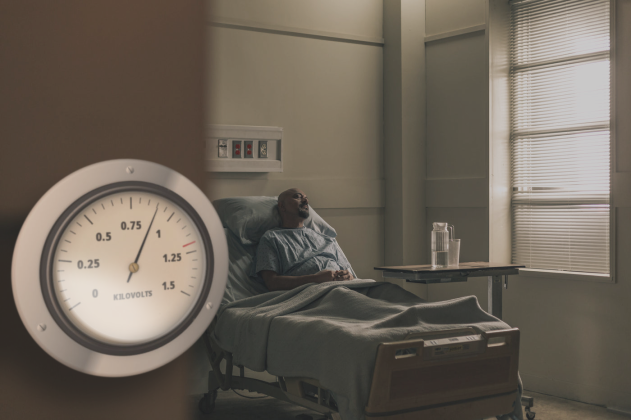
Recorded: 0.9,kV
